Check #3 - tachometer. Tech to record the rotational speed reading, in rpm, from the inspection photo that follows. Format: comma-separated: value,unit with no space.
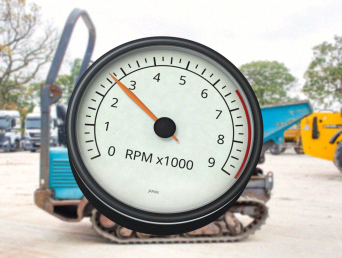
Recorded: 2625,rpm
